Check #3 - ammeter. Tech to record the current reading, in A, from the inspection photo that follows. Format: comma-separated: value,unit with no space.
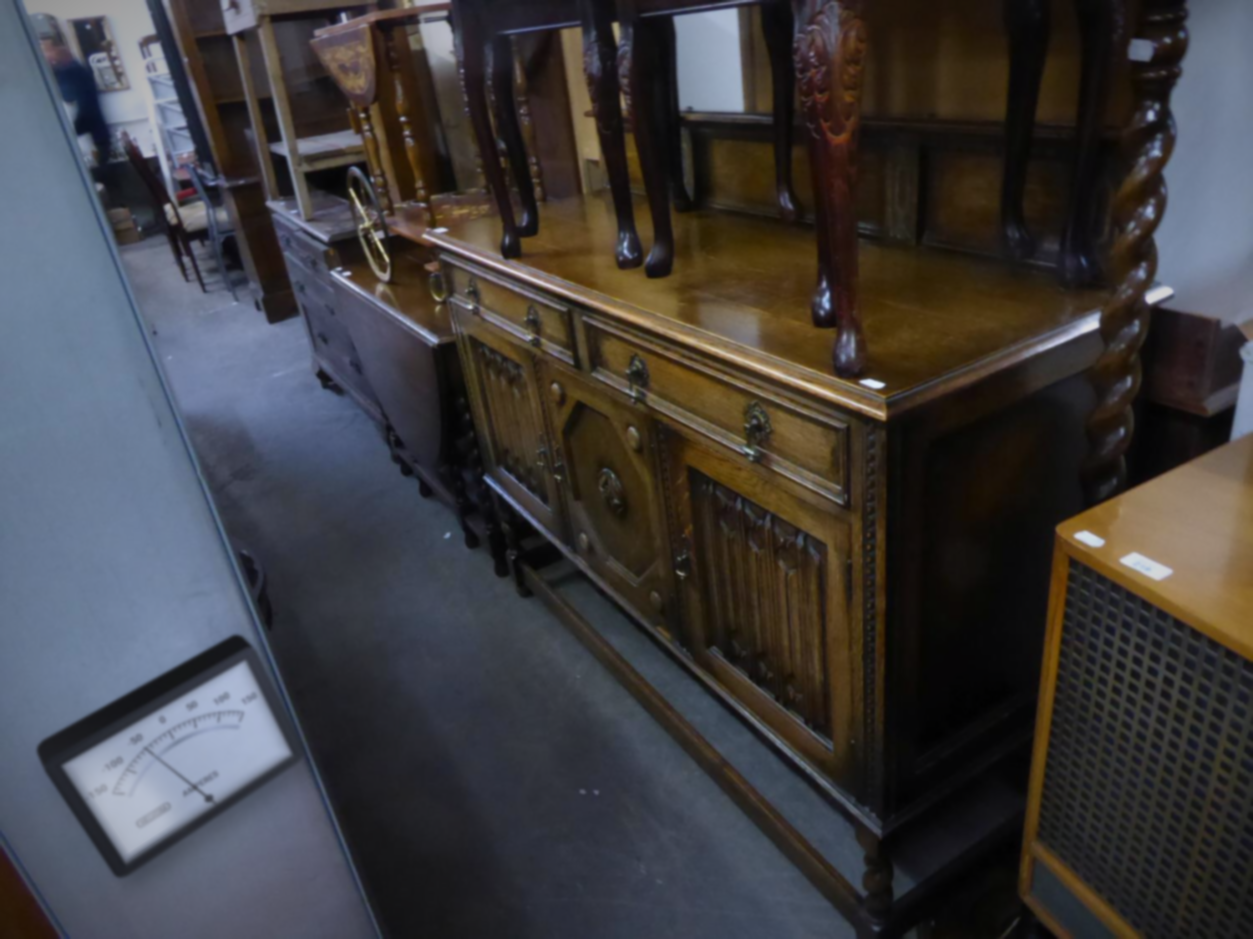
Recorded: -50,A
